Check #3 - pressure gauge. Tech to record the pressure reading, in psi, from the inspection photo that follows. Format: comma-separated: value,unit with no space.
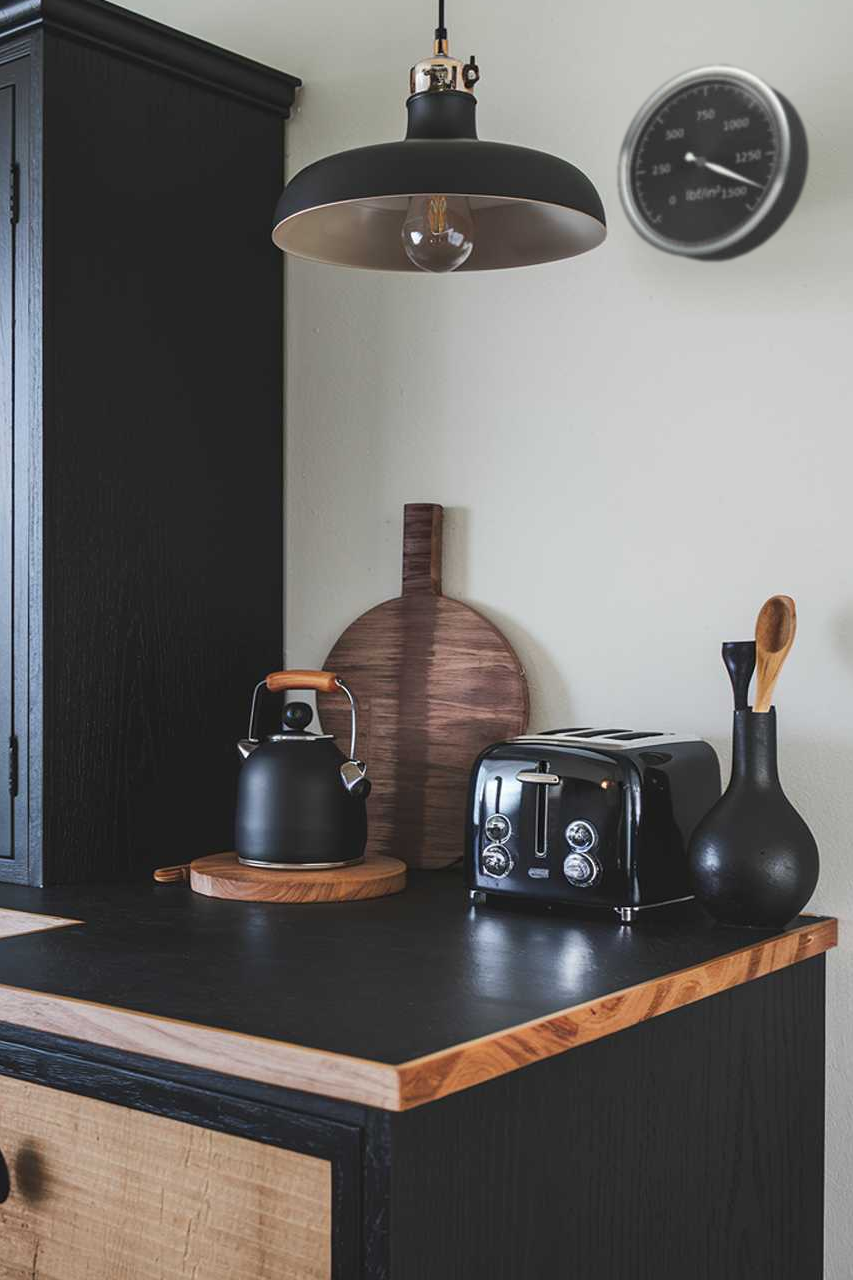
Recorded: 1400,psi
